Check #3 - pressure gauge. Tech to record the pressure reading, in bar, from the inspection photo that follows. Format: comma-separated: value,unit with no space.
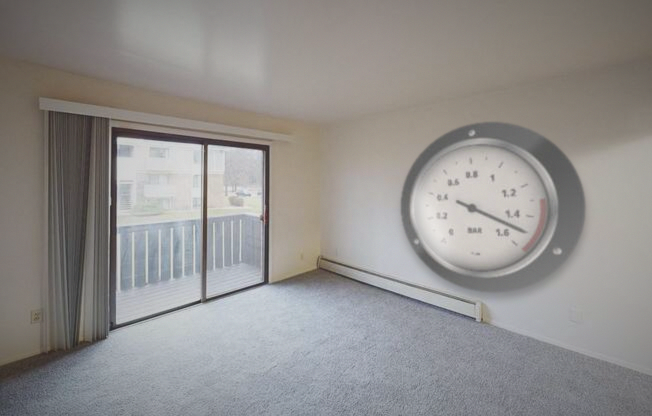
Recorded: 1.5,bar
